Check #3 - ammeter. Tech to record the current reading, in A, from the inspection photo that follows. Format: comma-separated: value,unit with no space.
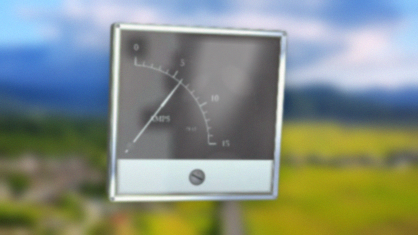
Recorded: 6,A
